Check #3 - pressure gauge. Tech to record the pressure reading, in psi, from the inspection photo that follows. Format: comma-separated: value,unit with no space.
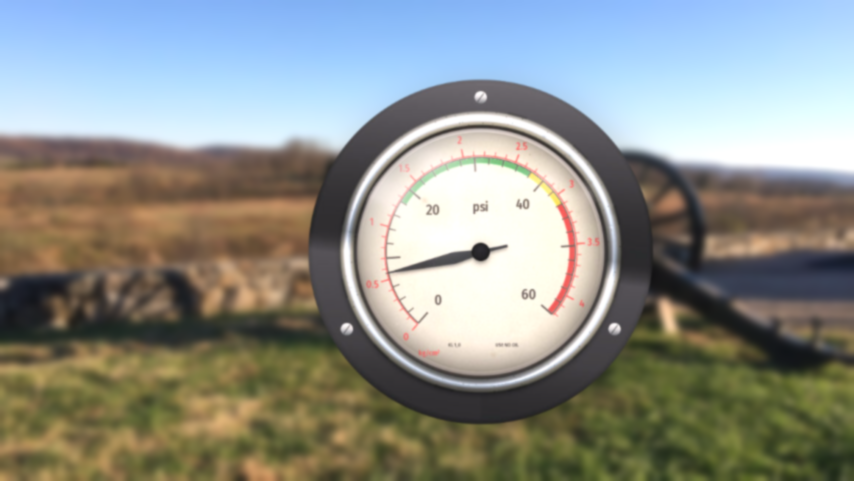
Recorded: 8,psi
